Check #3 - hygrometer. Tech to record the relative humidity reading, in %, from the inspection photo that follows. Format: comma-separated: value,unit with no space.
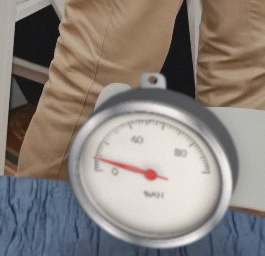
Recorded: 10,%
